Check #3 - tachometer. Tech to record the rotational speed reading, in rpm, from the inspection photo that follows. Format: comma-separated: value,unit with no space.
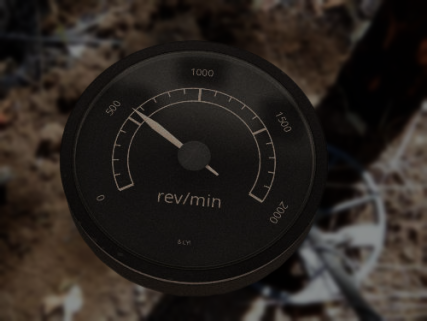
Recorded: 550,rpm
